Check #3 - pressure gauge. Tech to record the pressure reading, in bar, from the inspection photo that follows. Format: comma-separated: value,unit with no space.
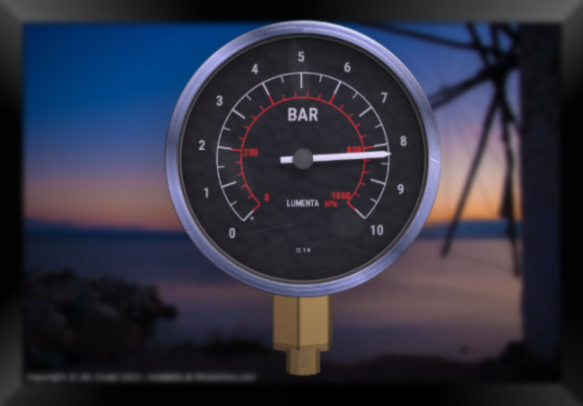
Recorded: 8.25,bar
